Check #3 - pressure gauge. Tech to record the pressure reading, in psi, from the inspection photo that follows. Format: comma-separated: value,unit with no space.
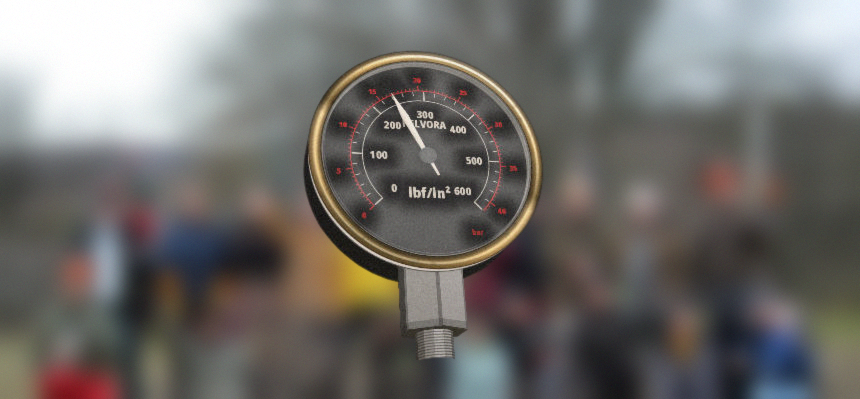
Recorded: 240,psi
